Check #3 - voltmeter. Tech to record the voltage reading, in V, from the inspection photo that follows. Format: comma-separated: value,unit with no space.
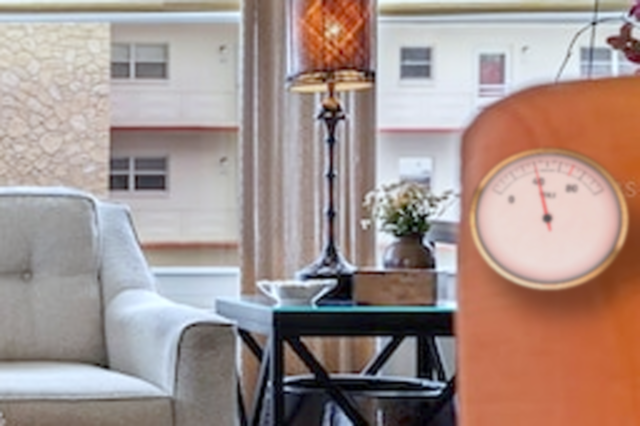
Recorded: 40,V
